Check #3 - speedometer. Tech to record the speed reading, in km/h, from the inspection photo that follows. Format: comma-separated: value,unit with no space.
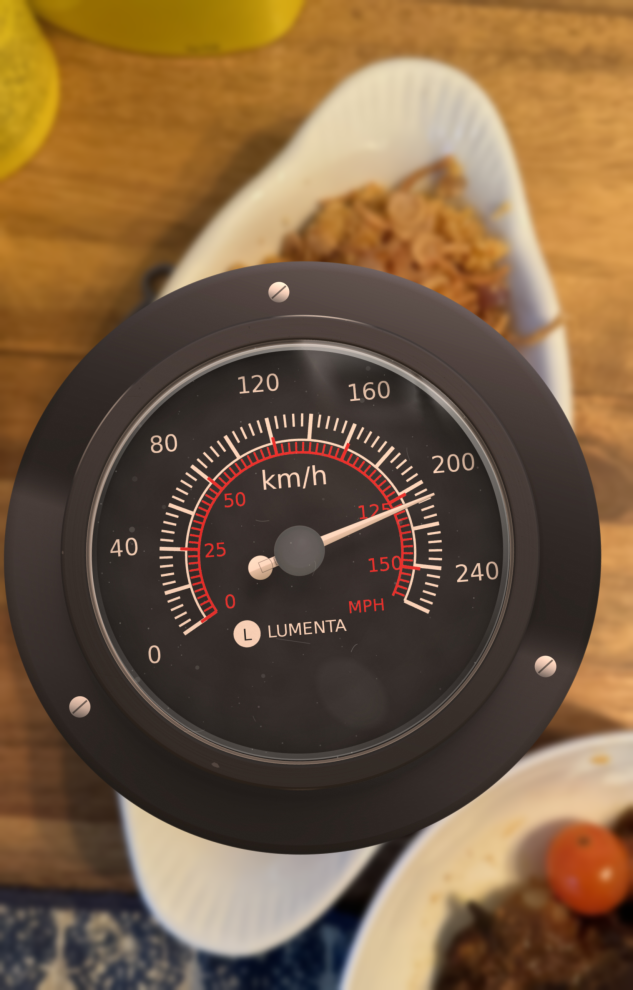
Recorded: 208,km/h
